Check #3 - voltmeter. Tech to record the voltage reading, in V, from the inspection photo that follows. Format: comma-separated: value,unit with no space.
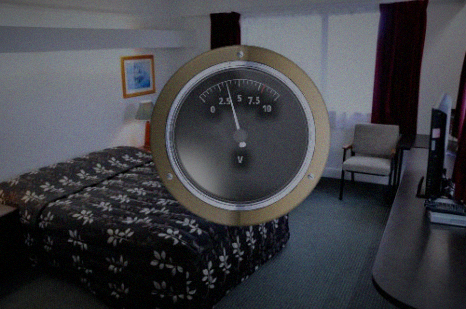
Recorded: 3.5,V
